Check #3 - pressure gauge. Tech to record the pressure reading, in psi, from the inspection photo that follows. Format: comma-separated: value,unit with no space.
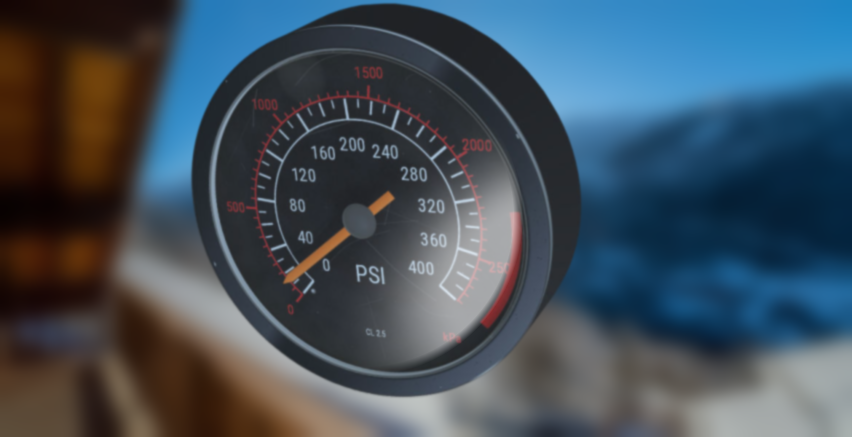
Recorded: 15,psi
